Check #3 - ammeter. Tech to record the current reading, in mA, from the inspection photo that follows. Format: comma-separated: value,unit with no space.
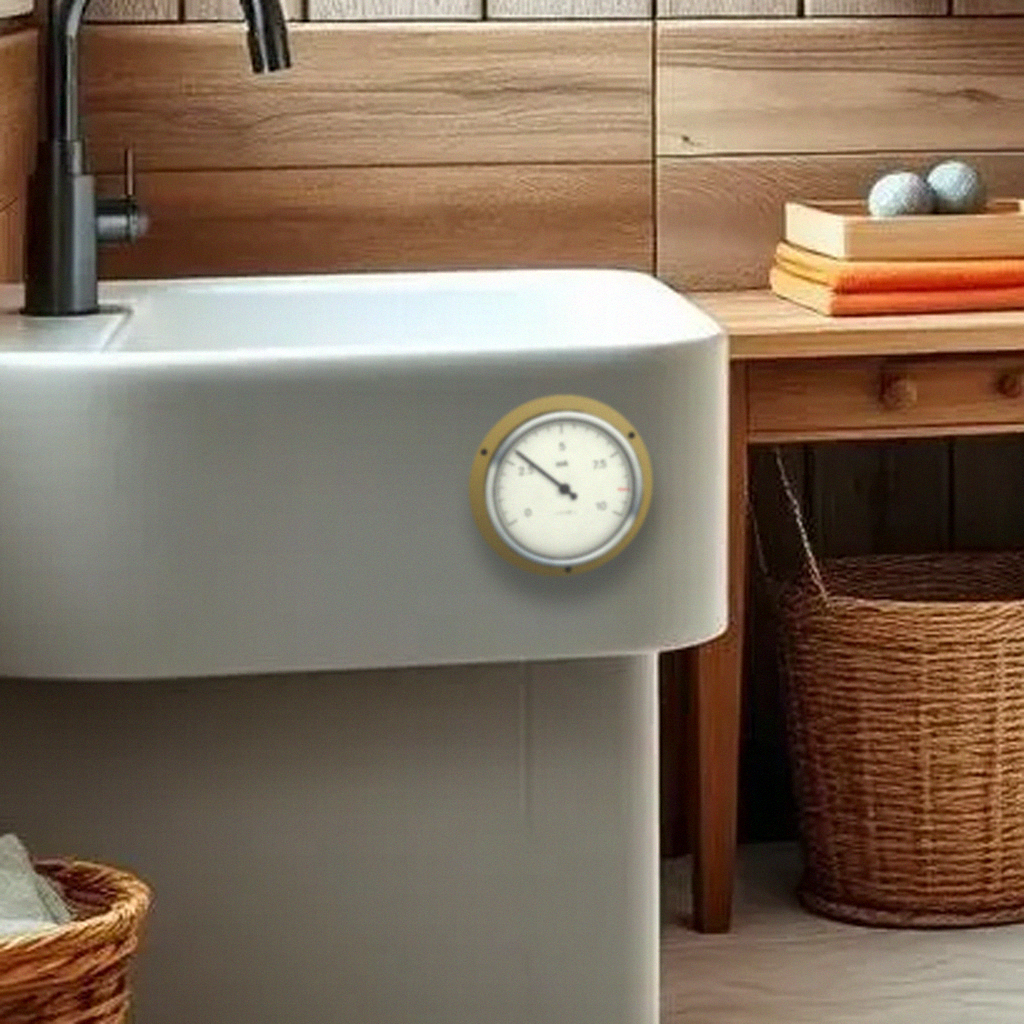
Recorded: 3,mA
